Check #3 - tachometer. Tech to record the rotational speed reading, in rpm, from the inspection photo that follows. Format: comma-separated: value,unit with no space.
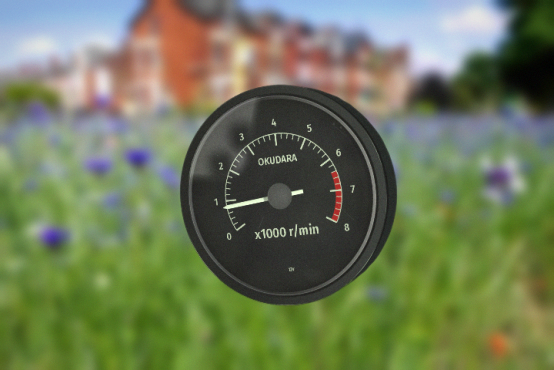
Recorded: 800,rpm
